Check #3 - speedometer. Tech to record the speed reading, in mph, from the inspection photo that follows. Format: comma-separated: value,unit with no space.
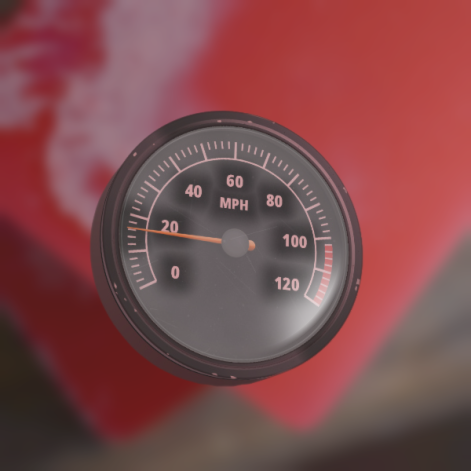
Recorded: 16,mph
